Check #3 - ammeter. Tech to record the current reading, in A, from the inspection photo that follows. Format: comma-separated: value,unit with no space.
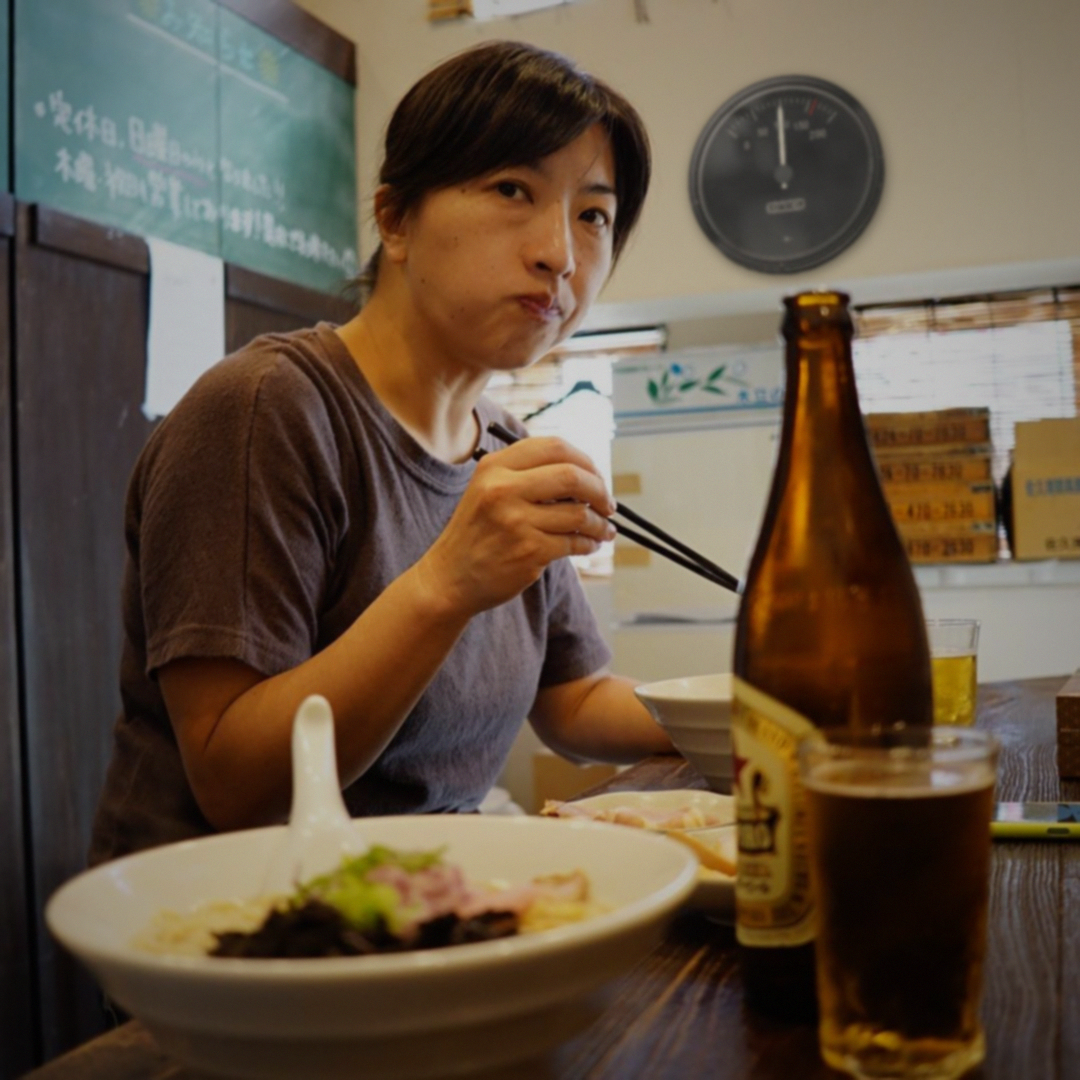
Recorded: 100,A
